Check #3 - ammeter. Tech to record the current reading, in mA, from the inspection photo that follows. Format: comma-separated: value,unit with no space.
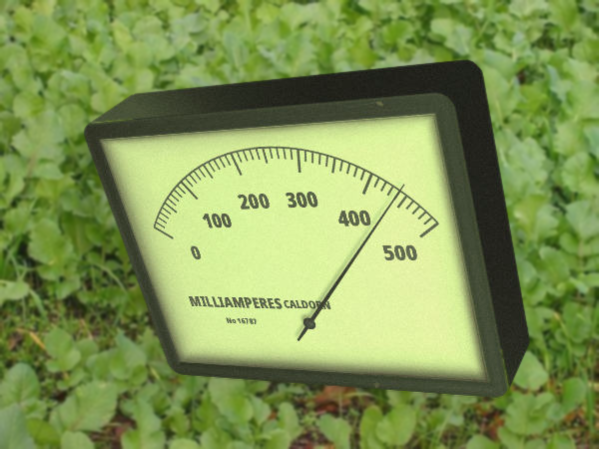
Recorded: 440,mA
